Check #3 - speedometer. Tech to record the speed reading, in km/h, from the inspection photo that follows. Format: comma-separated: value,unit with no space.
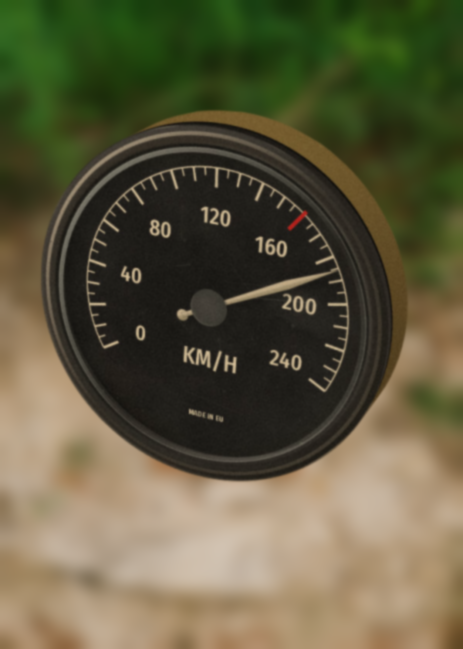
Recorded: 185,km/h
